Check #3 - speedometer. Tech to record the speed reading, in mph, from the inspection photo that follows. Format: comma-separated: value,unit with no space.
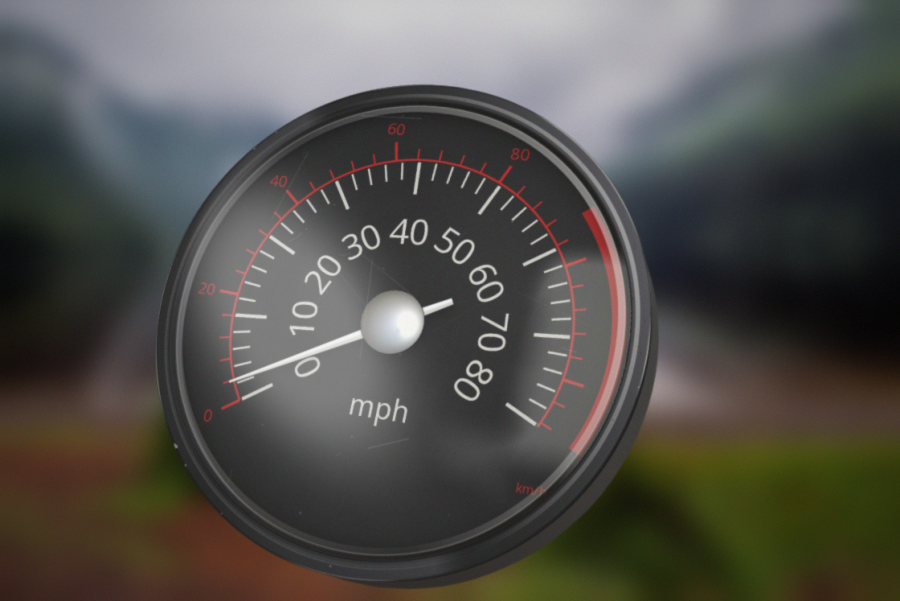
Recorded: 2,mph
